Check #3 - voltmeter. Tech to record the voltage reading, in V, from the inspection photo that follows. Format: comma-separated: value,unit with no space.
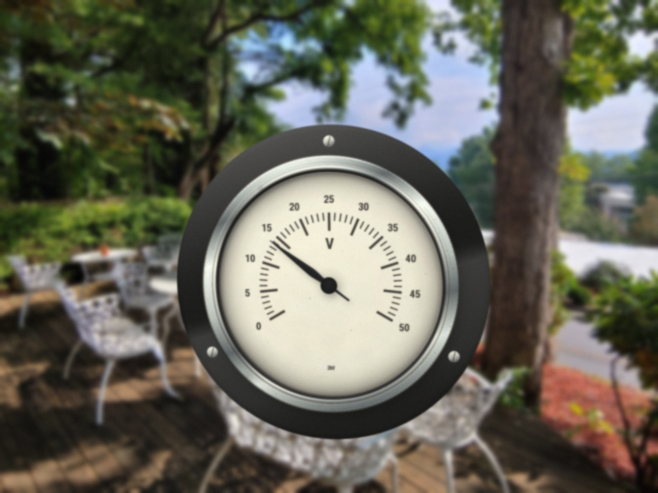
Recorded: 14,V
